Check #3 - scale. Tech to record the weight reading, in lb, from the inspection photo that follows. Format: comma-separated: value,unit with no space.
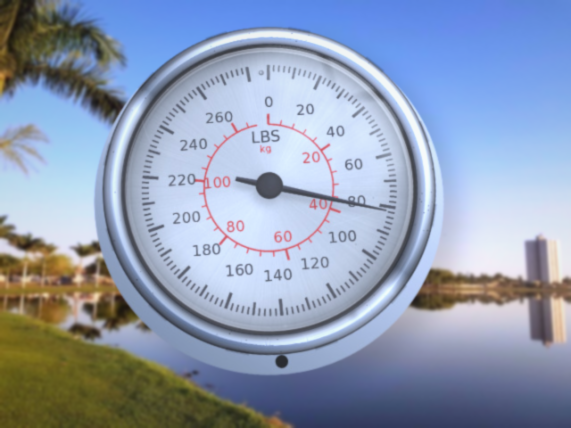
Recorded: 82,lb
